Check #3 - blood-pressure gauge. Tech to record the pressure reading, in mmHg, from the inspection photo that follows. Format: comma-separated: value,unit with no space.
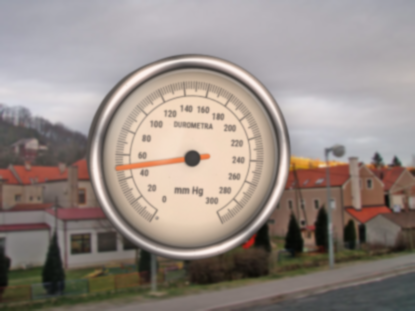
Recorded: 50,mmHg
